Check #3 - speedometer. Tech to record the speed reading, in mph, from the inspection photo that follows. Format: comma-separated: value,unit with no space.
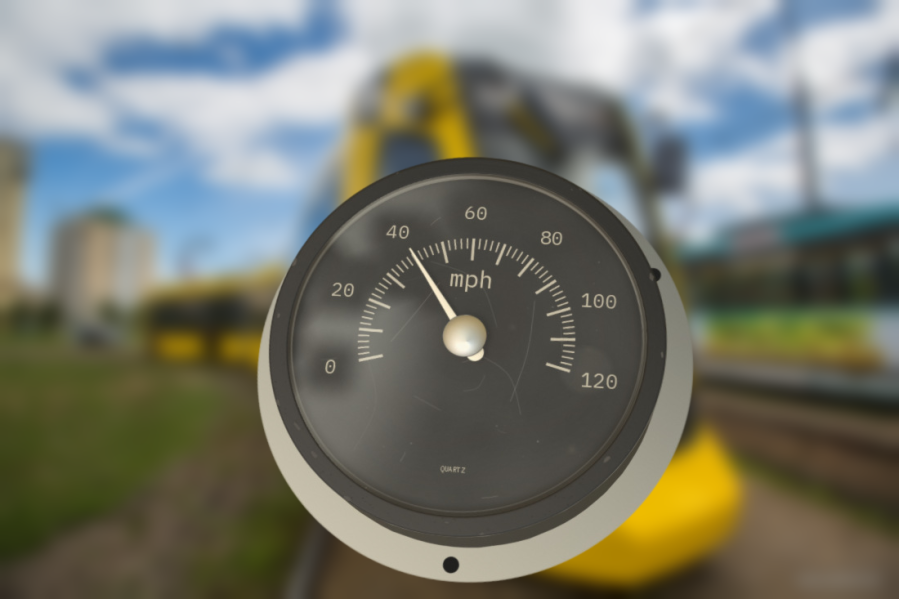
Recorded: 40,mph
